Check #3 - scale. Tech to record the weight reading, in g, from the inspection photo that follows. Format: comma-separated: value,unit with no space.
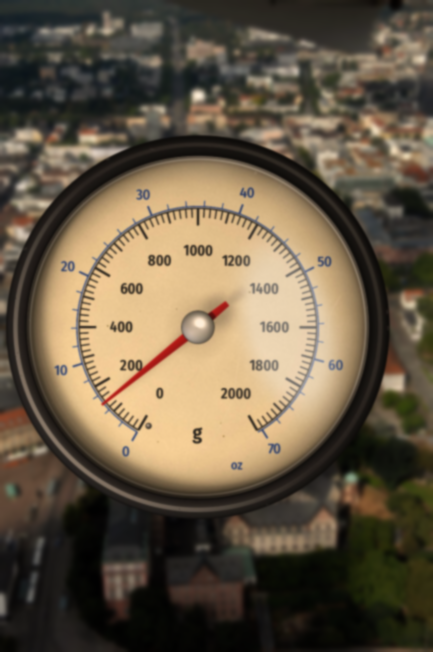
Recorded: 140,g
